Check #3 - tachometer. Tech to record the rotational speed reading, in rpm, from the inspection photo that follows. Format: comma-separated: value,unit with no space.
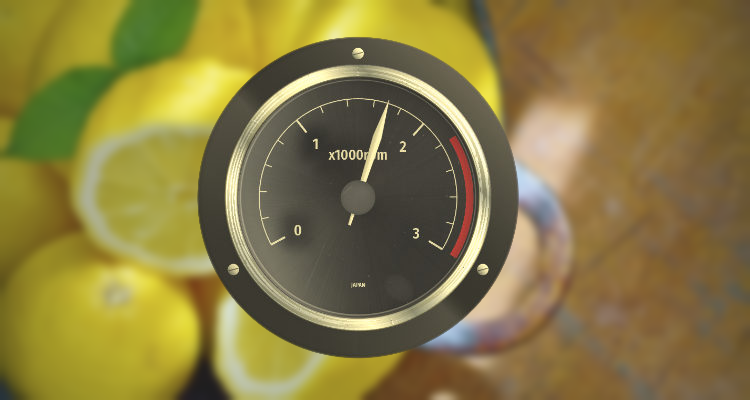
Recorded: 1700,rpm
